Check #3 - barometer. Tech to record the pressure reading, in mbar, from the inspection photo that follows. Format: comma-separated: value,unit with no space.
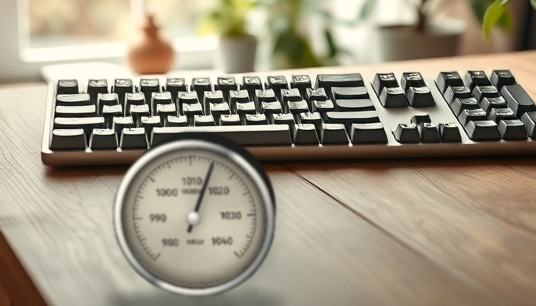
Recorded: 1015,mbar
